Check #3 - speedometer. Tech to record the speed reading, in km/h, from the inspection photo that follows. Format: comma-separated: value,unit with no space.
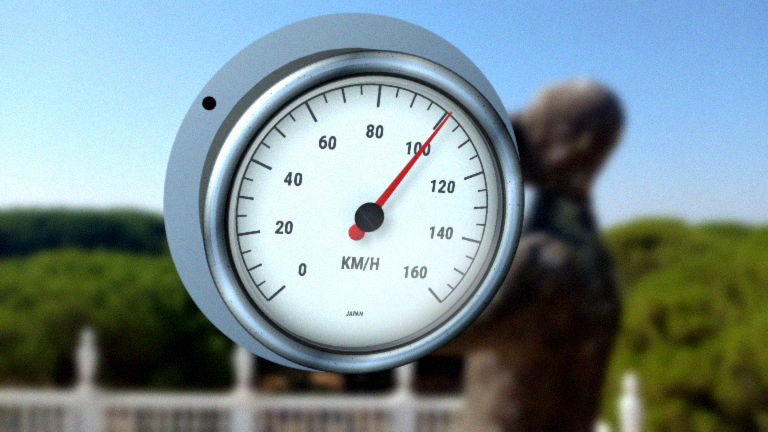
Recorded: 100,km/h
